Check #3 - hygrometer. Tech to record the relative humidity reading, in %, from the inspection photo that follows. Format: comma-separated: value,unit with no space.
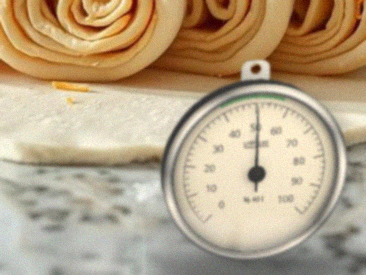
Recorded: 50,%
